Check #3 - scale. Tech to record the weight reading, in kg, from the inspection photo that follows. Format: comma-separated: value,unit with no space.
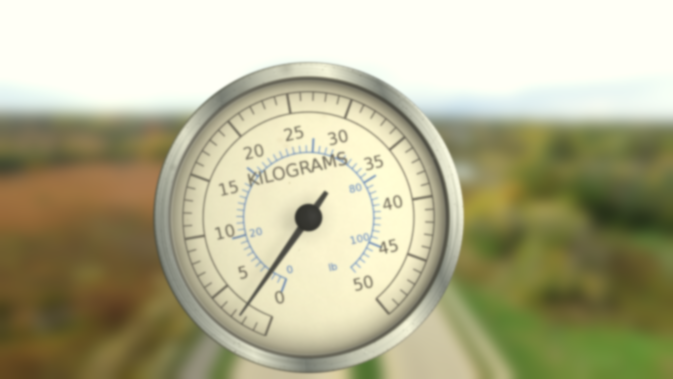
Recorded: 2.5,kg
